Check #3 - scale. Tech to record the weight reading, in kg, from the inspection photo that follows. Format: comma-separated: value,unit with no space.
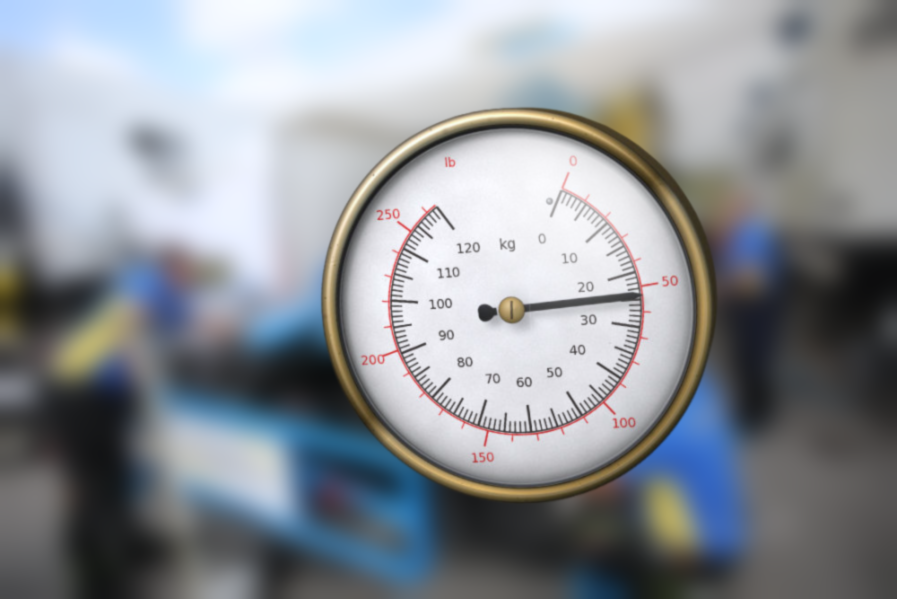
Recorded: 24,kg
